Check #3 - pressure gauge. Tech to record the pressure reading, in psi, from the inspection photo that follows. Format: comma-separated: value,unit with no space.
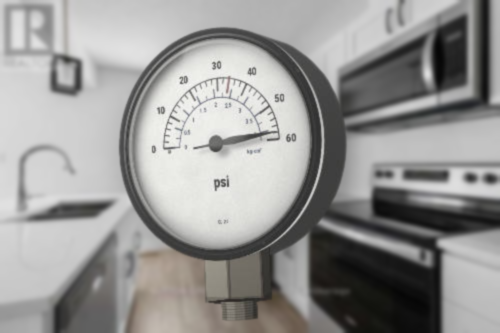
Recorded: 58,psi
